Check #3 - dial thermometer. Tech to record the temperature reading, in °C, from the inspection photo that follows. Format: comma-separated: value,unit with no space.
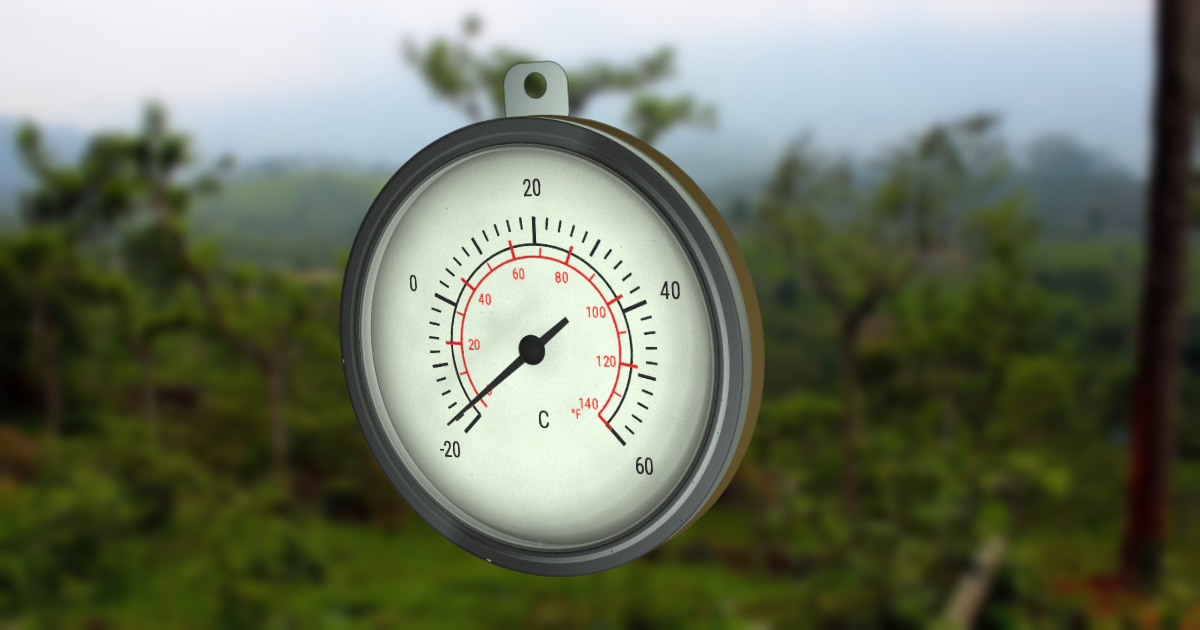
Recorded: -18,°C
